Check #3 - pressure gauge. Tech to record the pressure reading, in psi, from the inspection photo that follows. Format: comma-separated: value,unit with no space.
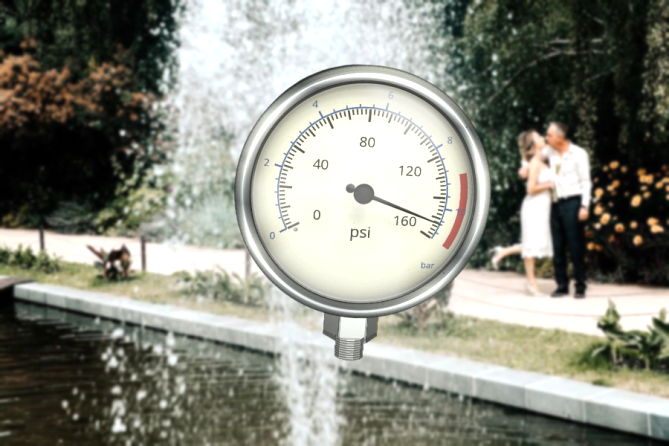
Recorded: 152,psi
